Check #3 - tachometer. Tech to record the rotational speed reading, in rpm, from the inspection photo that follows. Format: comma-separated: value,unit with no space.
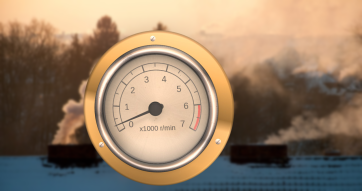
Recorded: 250,rpm
